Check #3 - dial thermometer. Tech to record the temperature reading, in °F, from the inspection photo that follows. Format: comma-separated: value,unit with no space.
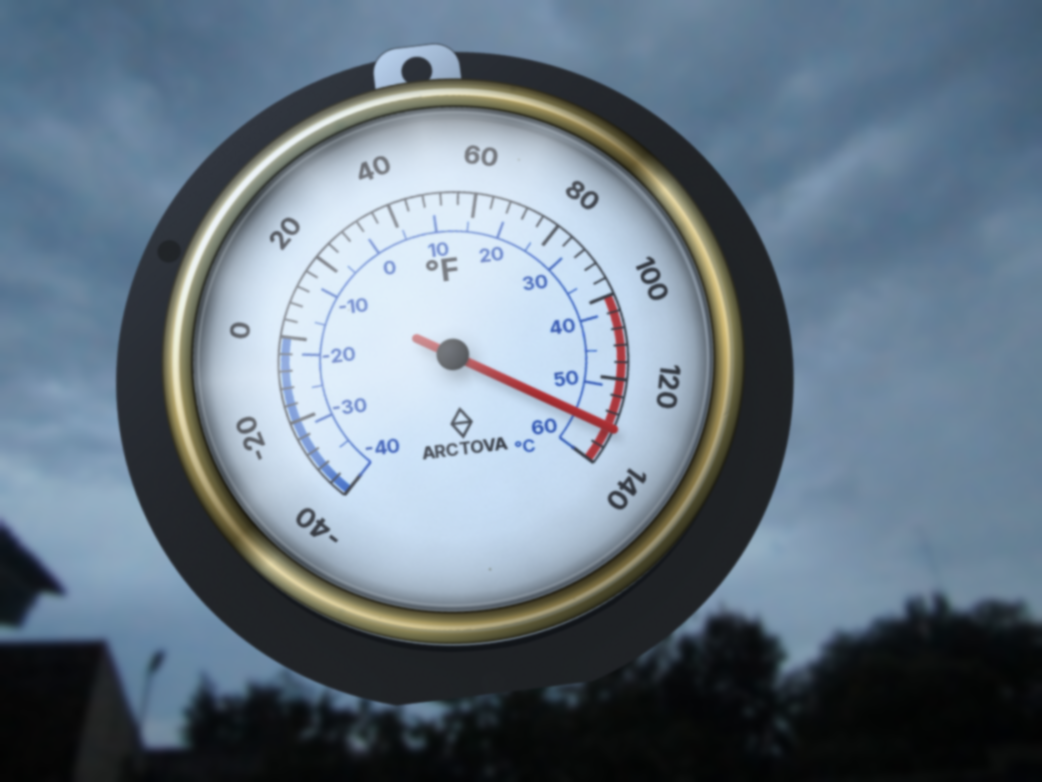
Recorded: 132,°F
